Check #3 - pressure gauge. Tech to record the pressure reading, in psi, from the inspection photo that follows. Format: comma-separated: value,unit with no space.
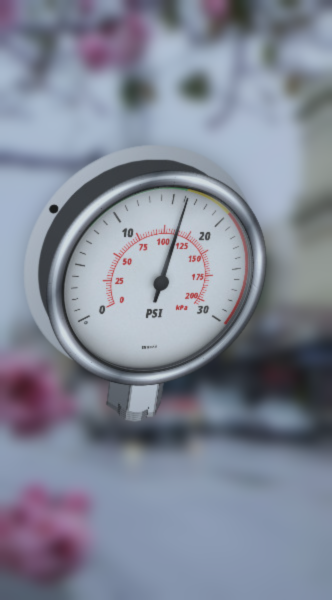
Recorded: 16,psi
